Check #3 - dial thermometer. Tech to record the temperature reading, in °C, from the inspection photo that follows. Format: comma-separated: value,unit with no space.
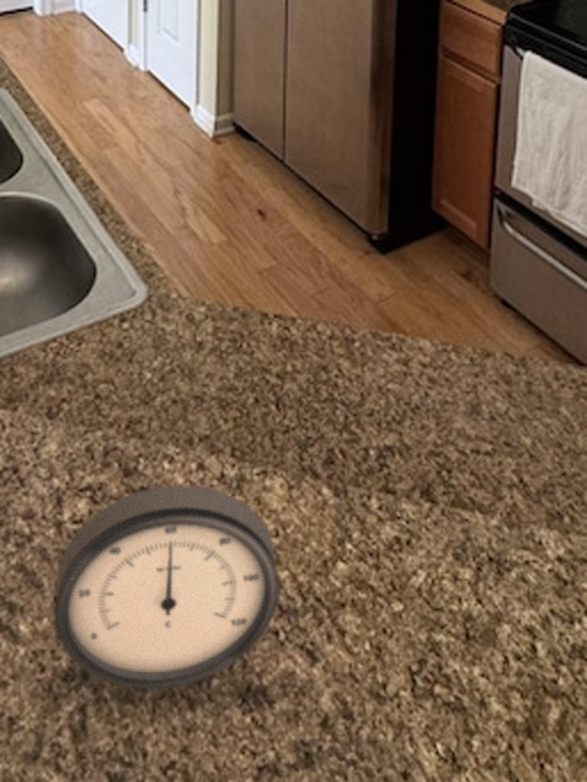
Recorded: 60,°C
